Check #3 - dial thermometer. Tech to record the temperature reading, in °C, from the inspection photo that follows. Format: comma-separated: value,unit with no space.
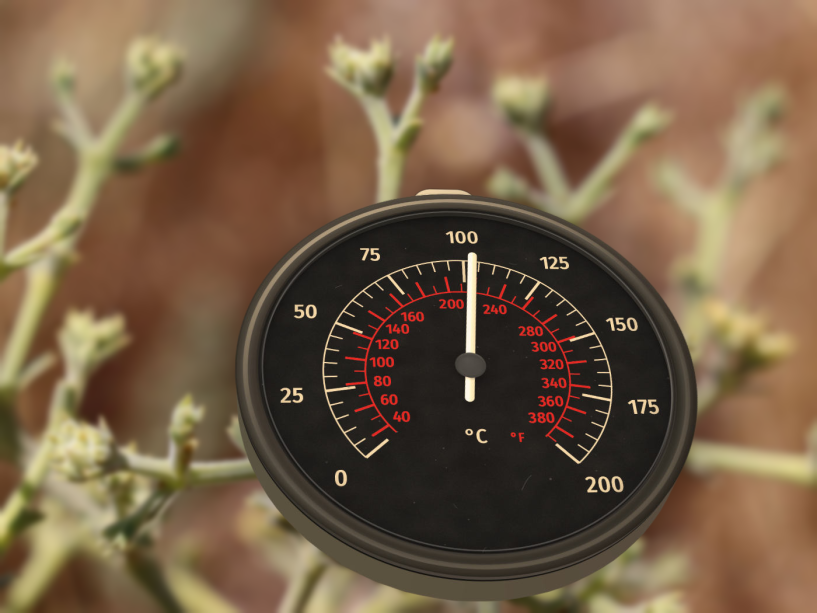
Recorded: 102.5,°C
